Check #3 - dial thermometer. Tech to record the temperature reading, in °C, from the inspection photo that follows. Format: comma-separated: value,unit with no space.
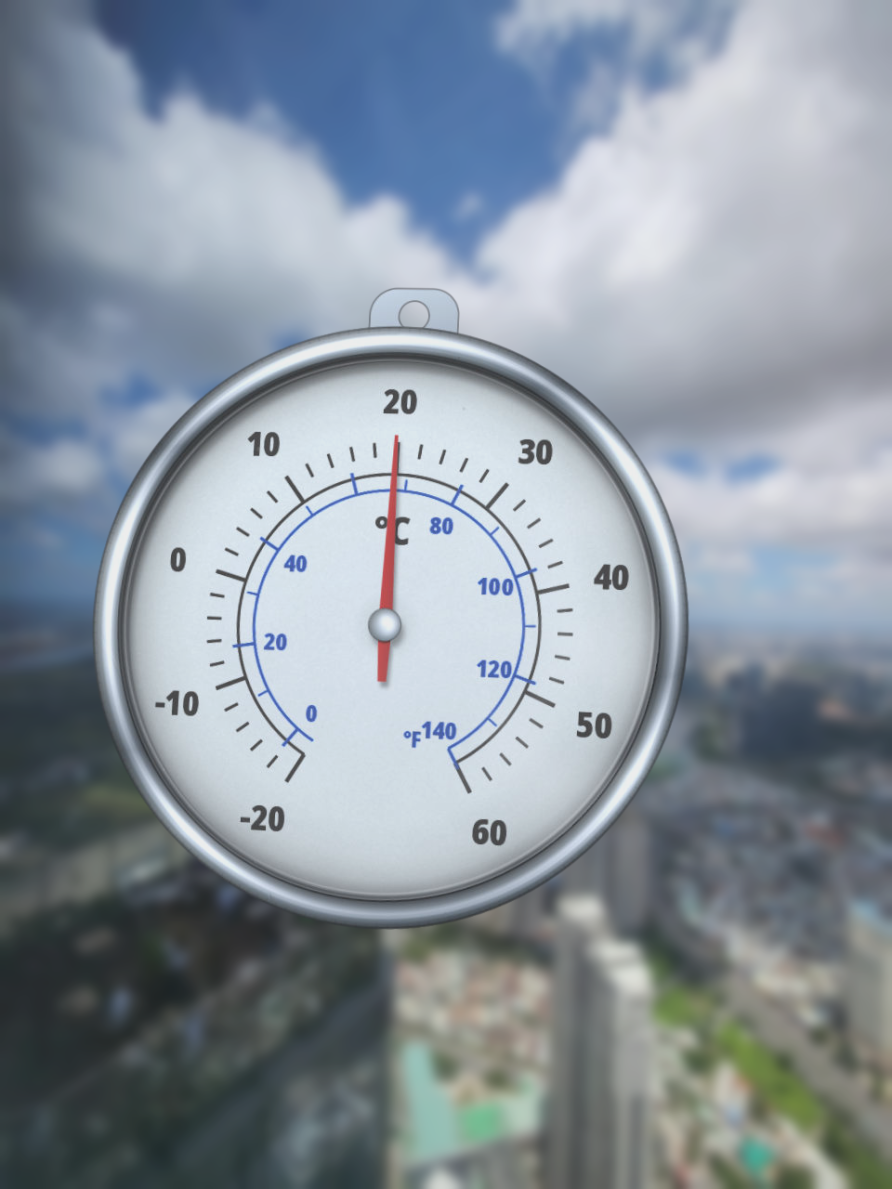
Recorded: 20,°C
